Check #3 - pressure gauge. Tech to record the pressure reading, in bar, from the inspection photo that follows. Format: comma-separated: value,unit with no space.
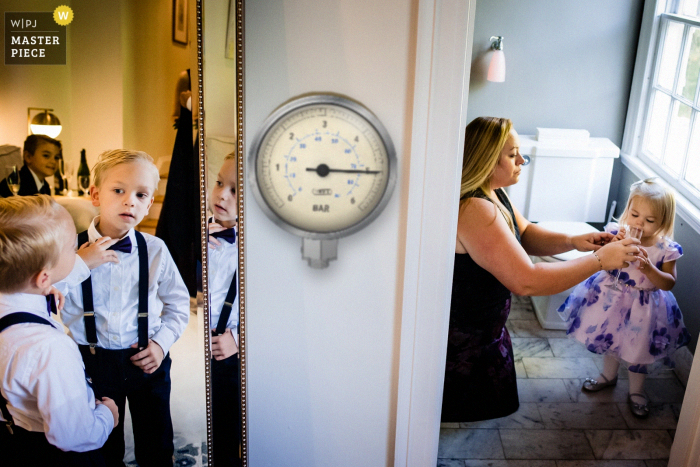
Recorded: 5,bar
